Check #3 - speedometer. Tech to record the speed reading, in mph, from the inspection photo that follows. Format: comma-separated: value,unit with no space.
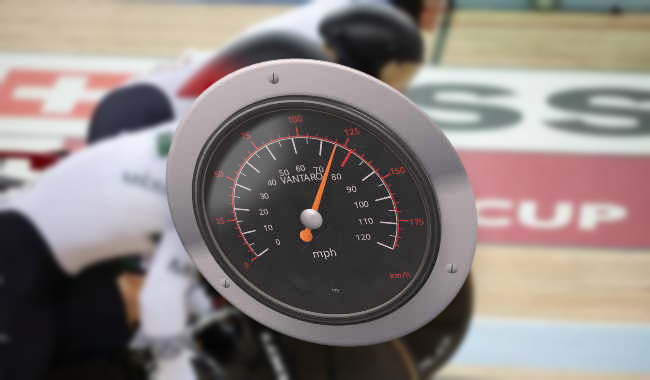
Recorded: 75,mph
